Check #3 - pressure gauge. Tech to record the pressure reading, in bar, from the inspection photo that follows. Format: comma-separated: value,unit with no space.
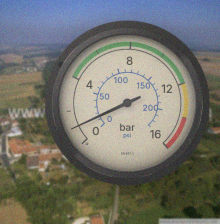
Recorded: 1,bar
